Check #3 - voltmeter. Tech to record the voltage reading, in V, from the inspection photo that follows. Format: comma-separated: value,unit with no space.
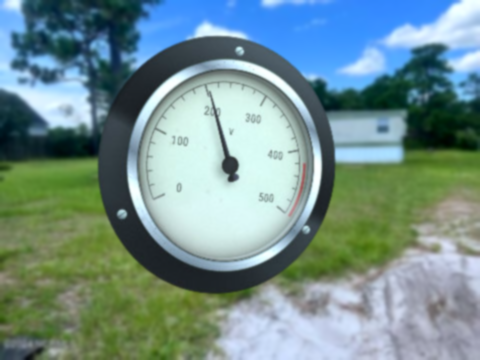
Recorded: 200,V
